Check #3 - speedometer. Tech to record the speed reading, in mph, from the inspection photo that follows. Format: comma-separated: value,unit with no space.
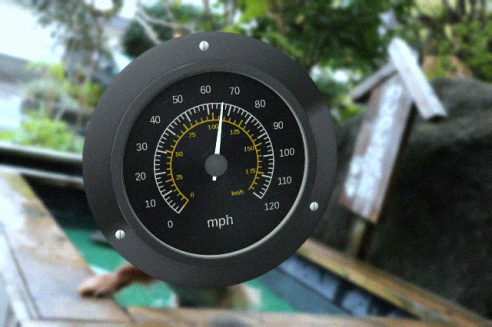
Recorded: 66,mph
